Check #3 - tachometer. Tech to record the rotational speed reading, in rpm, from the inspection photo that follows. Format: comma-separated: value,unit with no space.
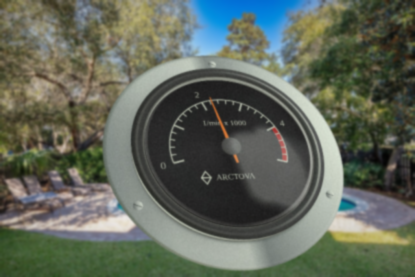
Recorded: 2200,rpm
